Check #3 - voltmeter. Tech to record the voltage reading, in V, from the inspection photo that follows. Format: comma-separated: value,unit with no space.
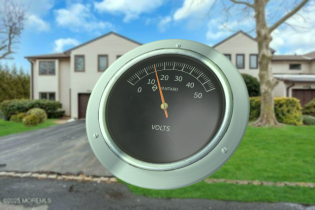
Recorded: 15,V
